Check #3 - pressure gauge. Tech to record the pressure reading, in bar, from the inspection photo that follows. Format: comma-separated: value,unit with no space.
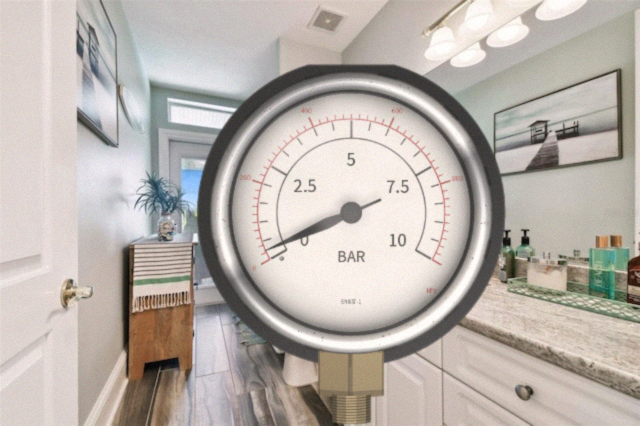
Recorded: 0.25,bar
